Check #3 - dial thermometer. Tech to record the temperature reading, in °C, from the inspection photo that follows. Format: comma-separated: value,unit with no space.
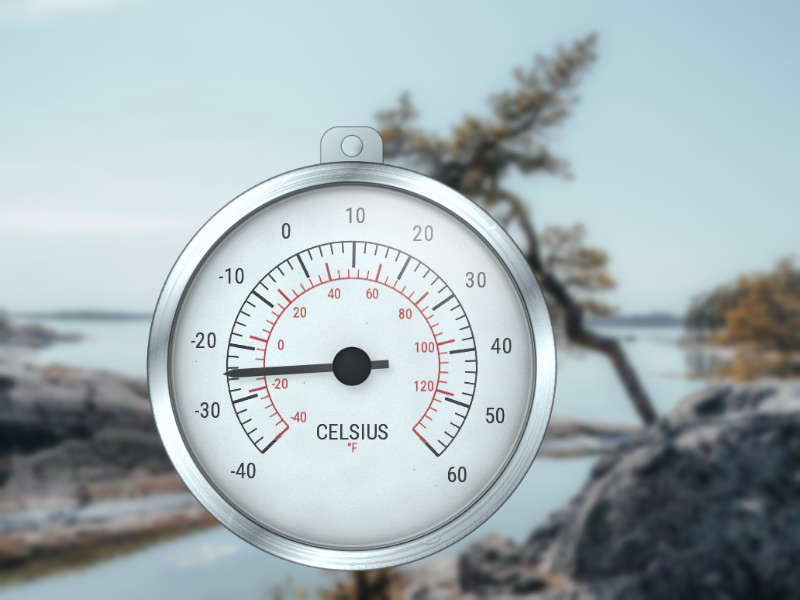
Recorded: -25,°C
